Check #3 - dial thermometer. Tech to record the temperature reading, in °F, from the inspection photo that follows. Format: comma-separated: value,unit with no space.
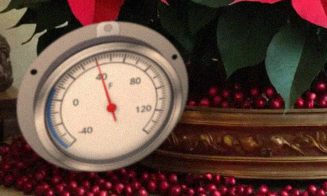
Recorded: 40,°F
